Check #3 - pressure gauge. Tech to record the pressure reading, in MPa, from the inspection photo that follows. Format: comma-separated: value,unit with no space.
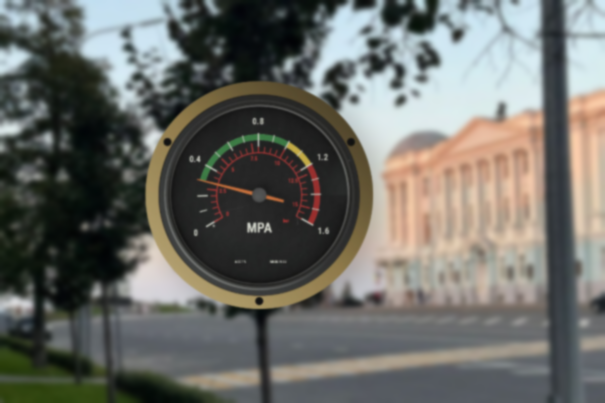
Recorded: 0.3,MPa
